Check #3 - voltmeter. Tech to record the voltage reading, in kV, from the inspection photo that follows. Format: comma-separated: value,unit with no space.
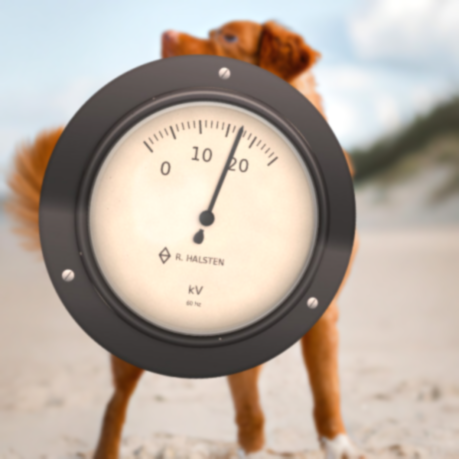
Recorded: 17,kV
